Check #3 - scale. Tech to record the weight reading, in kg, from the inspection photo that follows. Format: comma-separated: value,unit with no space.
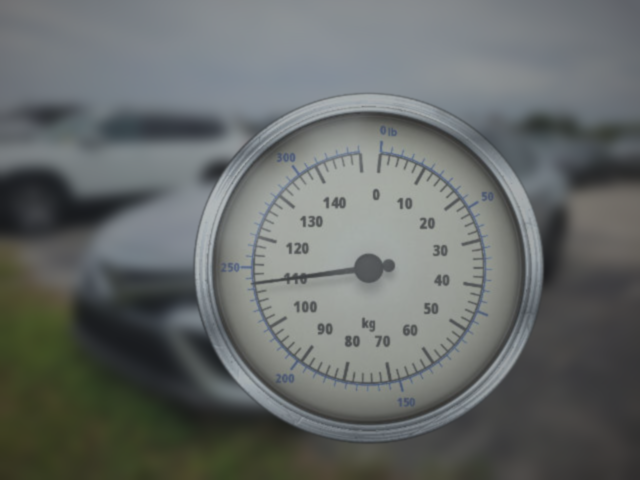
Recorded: 110,kg
